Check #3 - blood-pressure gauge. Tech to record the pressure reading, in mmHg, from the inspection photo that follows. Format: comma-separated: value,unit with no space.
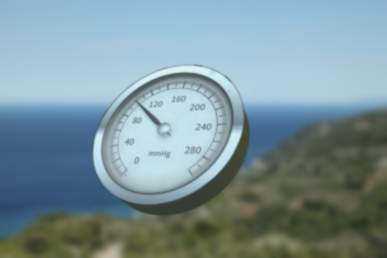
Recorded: 100,mmHg
